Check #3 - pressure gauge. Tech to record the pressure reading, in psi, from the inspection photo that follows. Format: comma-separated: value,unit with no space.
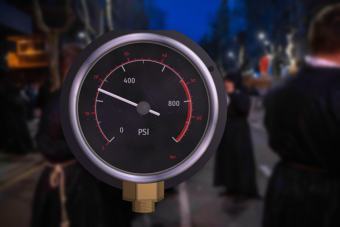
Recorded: 250,psi
